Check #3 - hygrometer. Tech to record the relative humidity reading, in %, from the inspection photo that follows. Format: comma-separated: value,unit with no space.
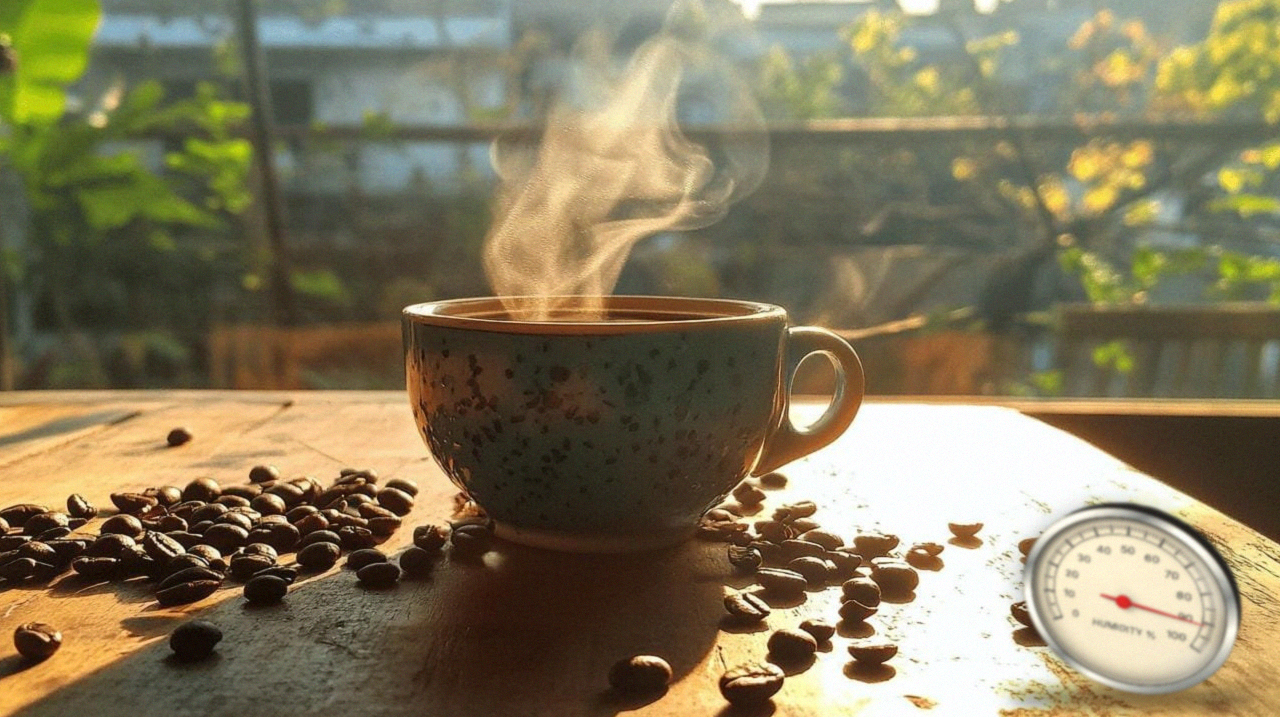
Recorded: 90,%
